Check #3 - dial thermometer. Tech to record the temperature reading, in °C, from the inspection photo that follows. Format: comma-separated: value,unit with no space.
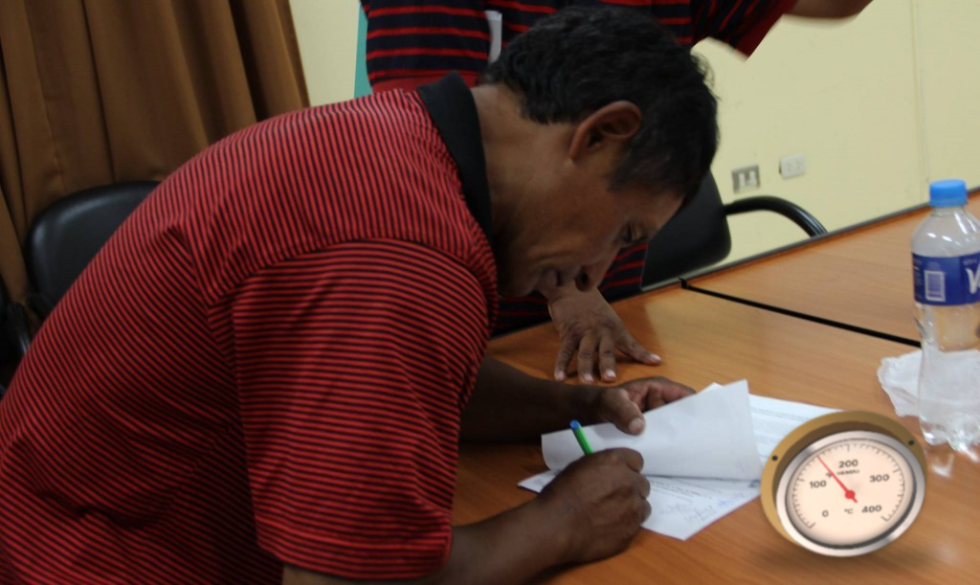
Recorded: 150,°C
